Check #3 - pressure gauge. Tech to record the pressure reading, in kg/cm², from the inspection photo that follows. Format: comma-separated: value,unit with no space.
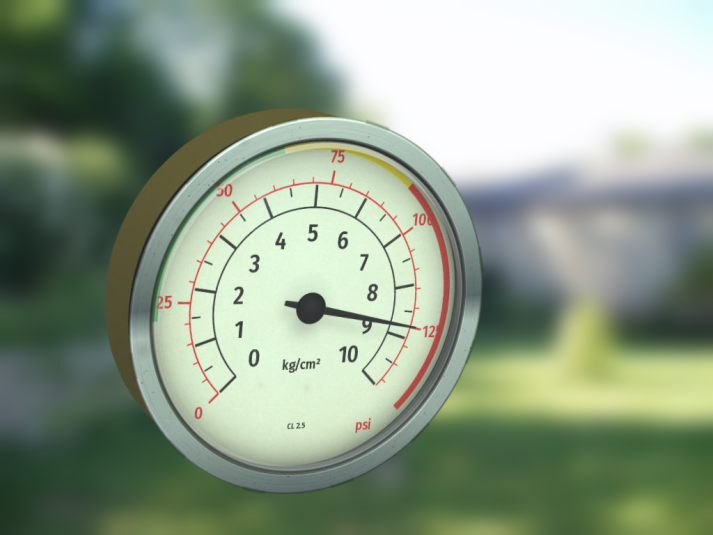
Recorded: 8.75,kg/cm²
